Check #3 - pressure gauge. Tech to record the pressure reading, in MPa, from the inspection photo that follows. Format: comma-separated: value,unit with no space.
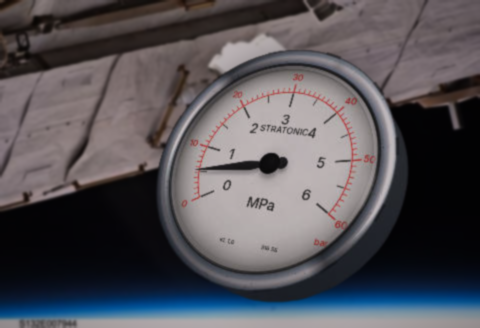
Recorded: 0.5,MPa
